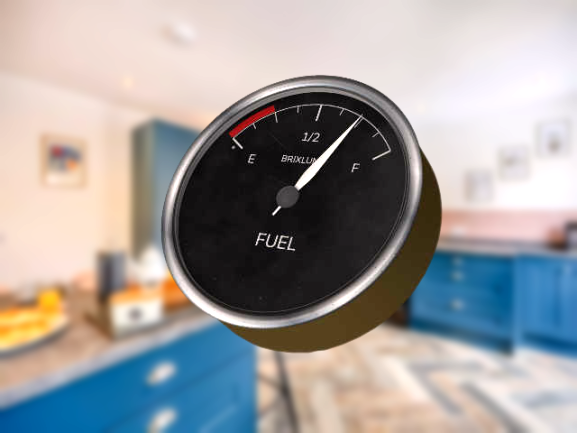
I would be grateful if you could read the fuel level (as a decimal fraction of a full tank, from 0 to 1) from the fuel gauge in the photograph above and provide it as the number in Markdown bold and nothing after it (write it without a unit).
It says **0.75**
